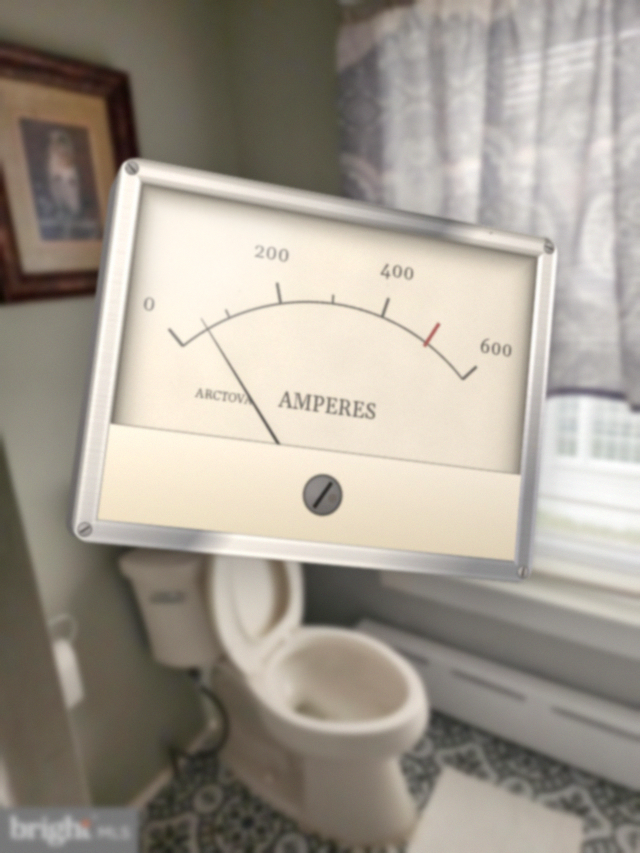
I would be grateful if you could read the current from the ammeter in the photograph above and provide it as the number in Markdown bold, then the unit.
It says **50** A
